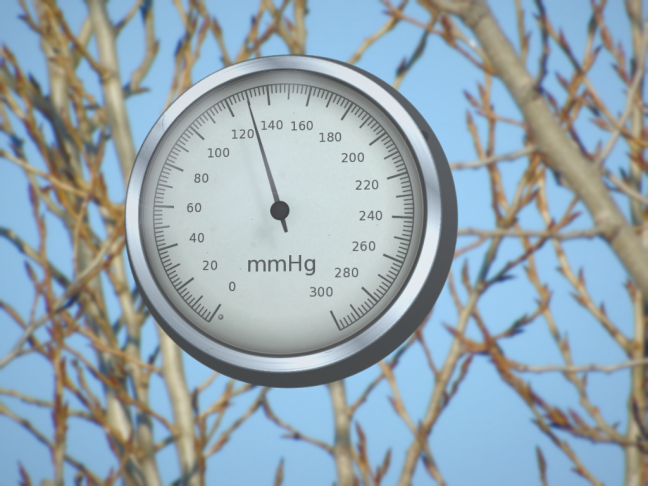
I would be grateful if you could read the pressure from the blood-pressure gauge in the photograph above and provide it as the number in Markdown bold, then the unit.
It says **130** mmHg
